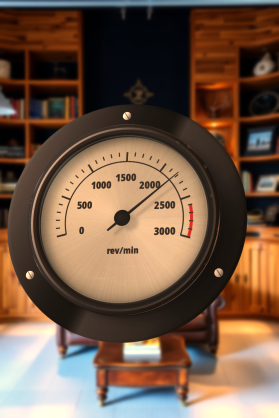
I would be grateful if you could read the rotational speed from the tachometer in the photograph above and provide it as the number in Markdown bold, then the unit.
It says **2200** rpm
